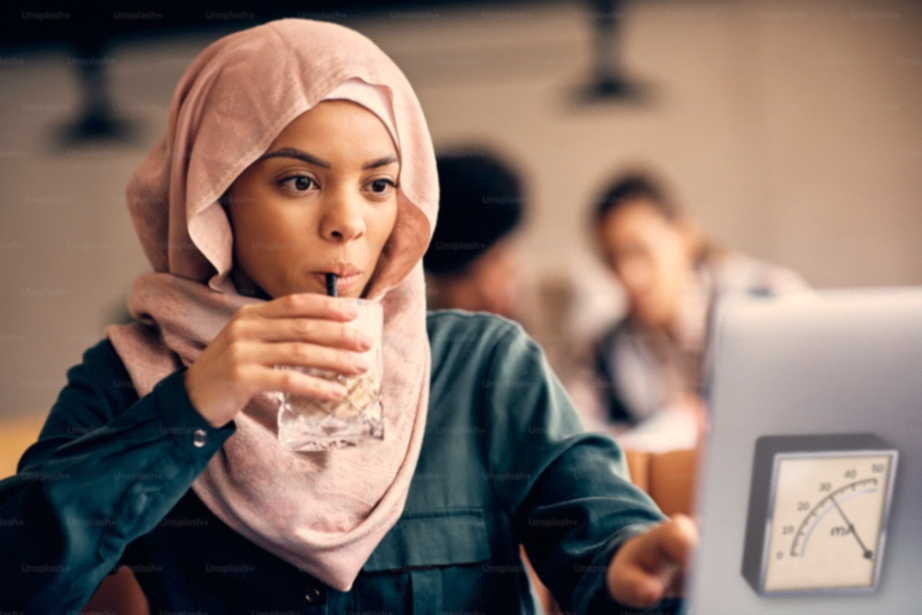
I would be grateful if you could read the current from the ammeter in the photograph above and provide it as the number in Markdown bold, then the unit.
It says **30** mA
